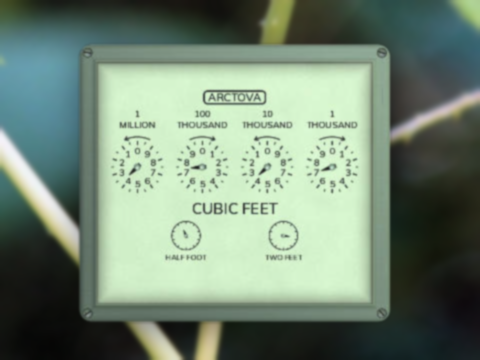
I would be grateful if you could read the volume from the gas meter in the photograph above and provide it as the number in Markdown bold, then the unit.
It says **373700** ft³
